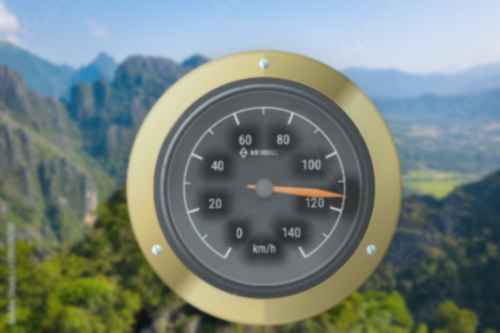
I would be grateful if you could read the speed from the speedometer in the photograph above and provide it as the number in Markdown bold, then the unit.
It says **115** km/h
